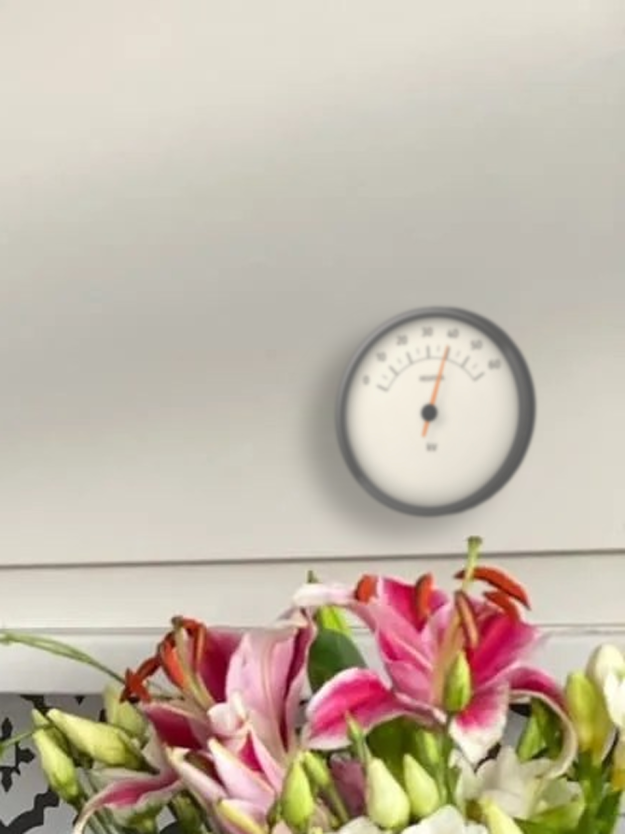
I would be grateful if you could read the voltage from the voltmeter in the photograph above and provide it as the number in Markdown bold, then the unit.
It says **40** kV
